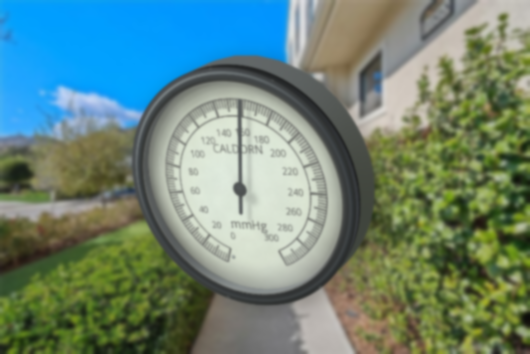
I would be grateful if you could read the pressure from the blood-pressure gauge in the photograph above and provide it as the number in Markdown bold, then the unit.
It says **160** mmHg
